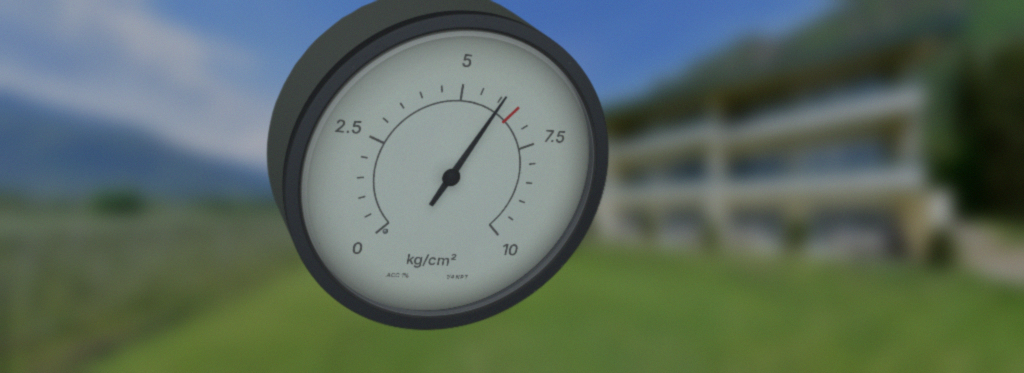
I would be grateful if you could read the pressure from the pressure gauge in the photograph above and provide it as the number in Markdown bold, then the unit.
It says **6** kg/cm²
